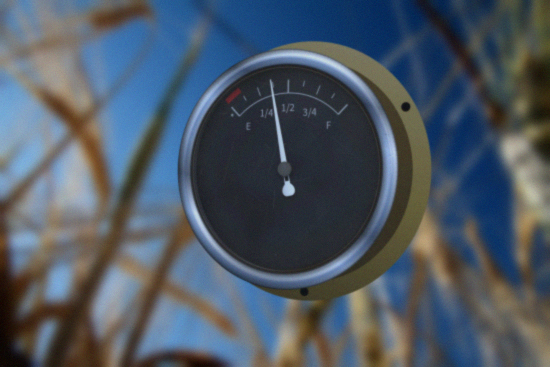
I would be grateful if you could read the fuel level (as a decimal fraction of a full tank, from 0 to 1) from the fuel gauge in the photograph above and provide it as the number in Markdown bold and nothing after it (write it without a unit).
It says **0.375**
